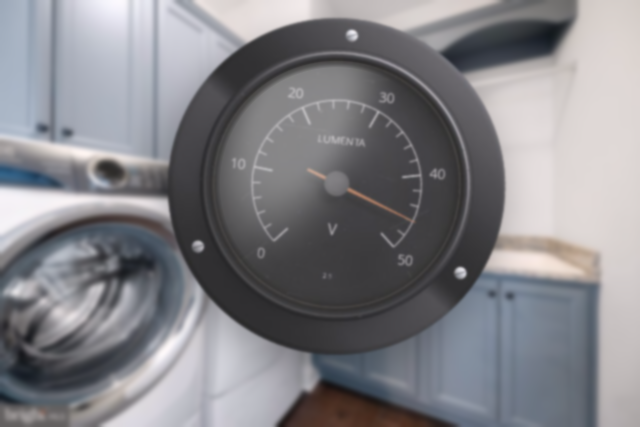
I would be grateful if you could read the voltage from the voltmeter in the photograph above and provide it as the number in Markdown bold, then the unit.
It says **46** V
